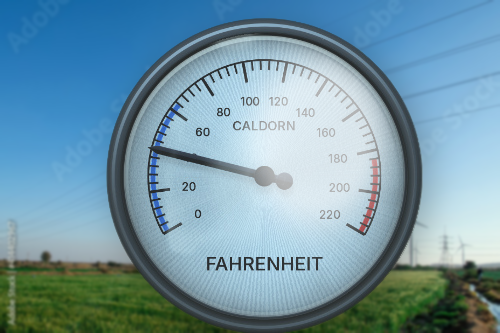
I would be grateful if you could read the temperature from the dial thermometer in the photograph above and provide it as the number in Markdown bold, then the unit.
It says **40** °F
